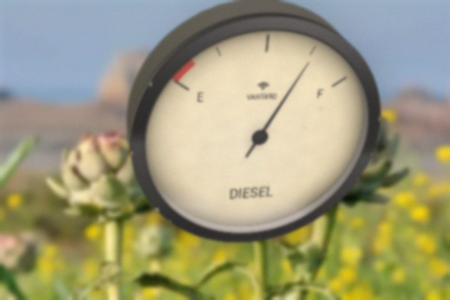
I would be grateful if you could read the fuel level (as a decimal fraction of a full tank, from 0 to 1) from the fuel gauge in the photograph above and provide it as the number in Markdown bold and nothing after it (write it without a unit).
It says **0.75**
